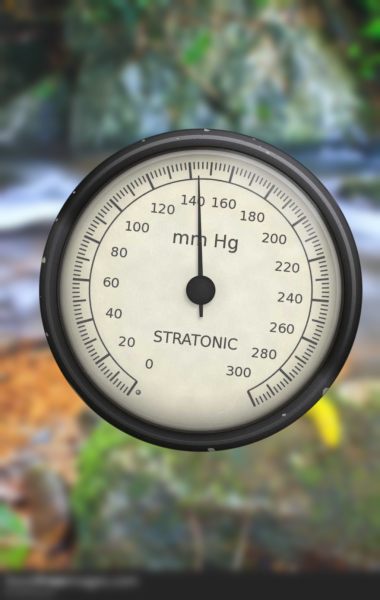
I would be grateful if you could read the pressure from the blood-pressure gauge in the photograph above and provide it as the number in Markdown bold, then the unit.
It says **144** mmHg
